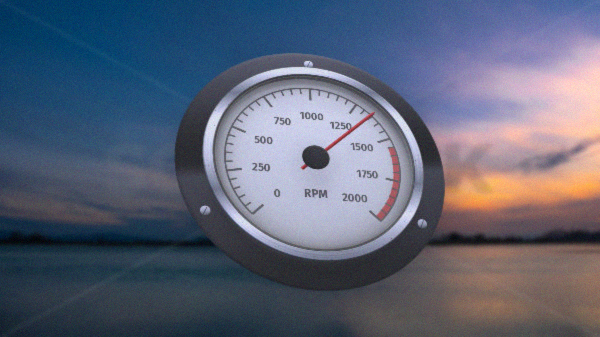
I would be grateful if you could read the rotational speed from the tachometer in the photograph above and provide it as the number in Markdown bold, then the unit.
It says **1350** rpm
